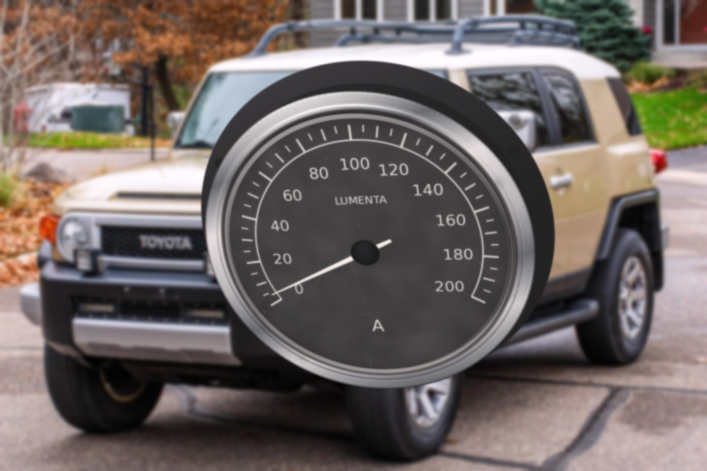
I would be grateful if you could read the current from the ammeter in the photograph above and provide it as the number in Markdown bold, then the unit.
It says **5** A
